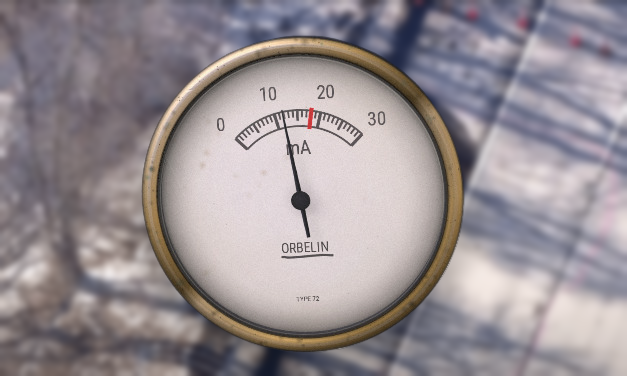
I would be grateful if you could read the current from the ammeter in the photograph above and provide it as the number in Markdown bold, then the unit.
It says **12** mA
